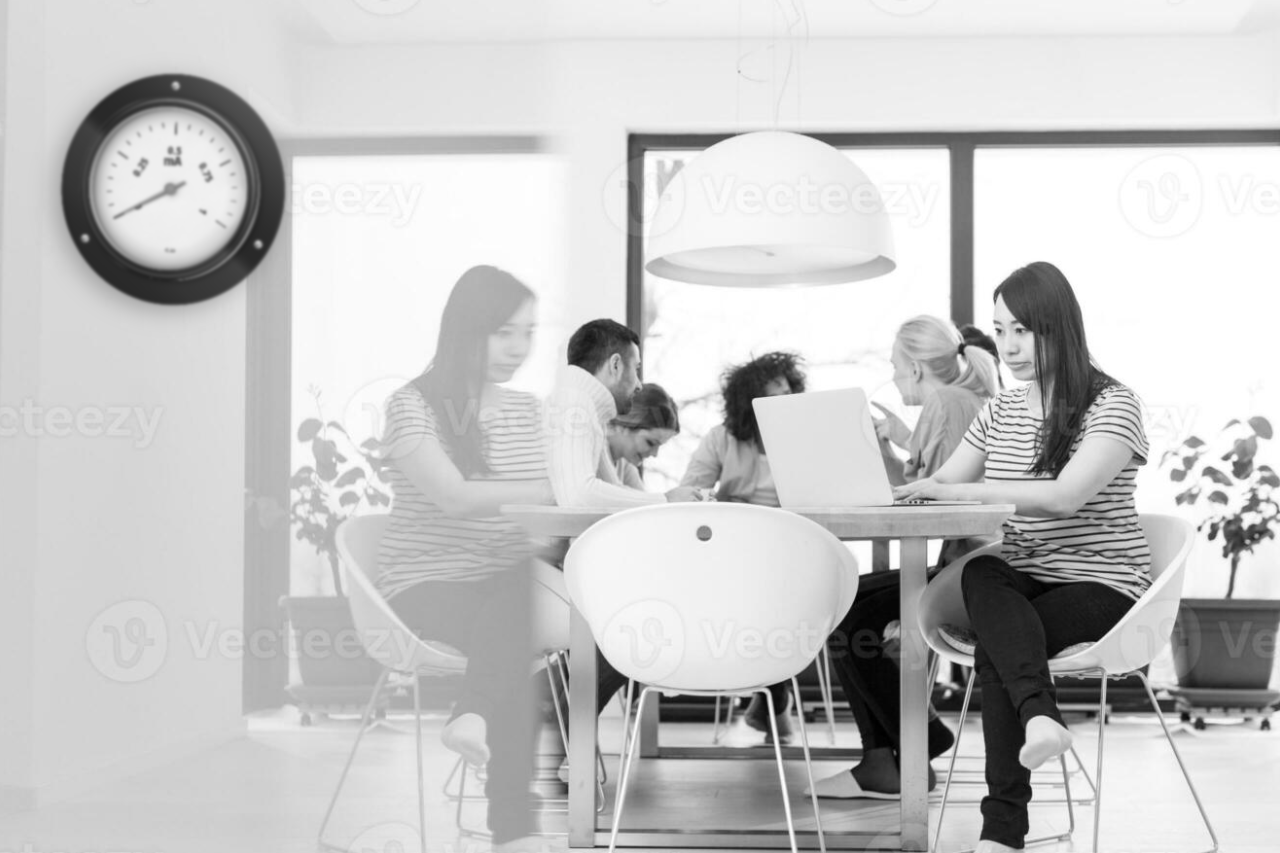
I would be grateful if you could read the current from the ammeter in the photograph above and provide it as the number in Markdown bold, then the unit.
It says **0** mA
